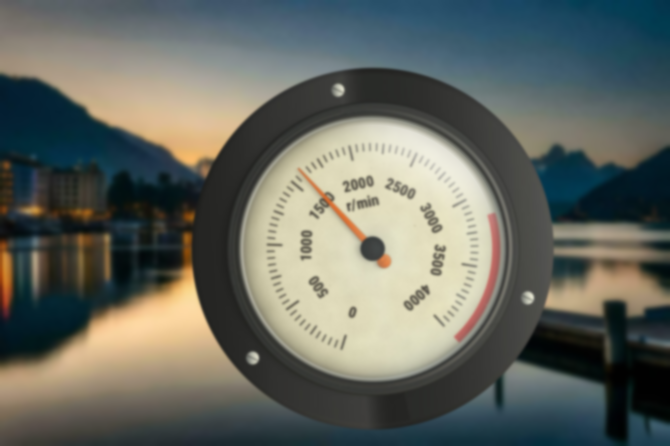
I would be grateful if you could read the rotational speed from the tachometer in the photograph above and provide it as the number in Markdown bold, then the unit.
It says **1600** rpm
